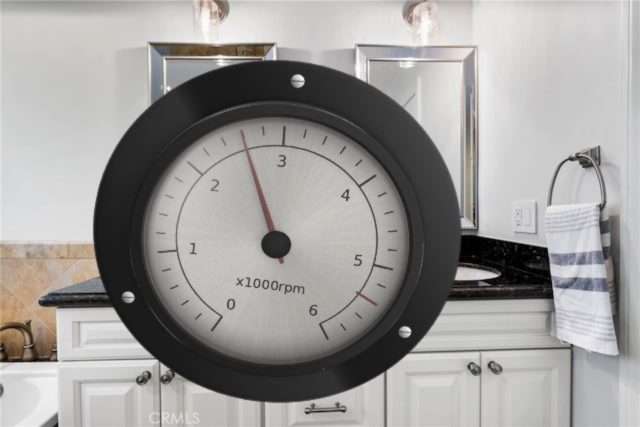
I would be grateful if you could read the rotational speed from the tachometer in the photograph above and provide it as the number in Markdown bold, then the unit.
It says **2600** rpm
